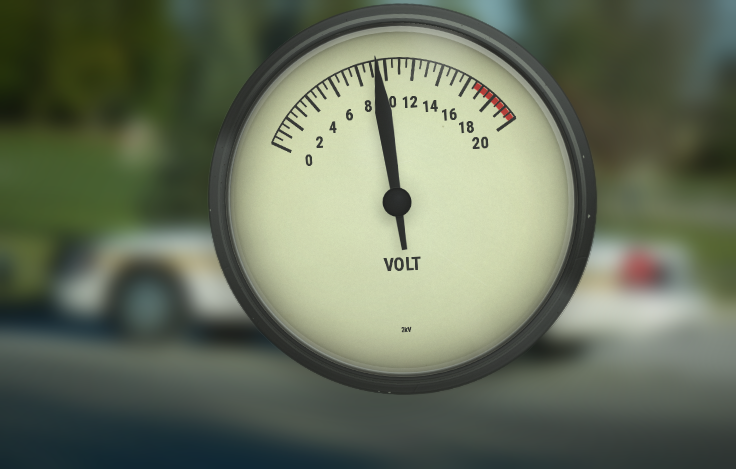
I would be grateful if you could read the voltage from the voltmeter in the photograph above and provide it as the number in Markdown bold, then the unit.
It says **9.5** V
